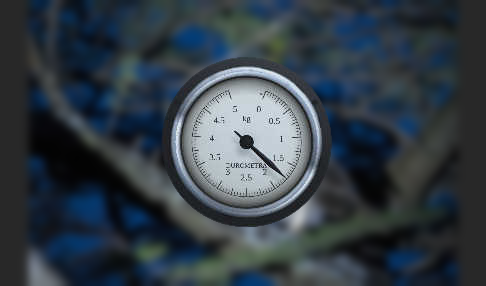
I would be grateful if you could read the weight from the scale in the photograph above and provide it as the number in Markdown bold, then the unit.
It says **1.75** kg
